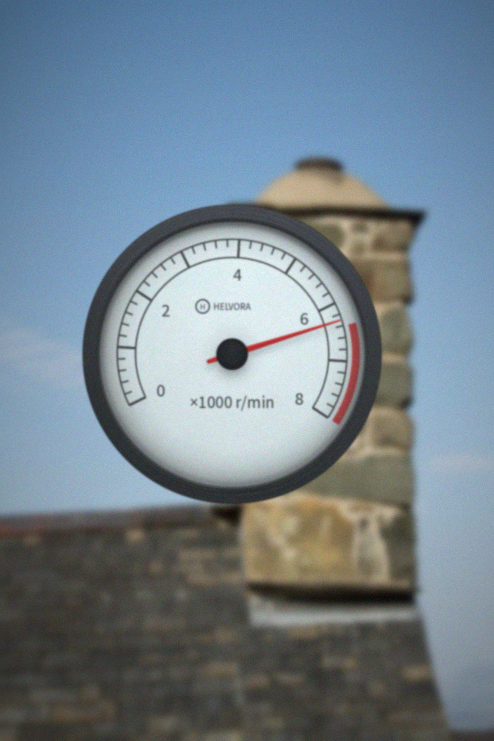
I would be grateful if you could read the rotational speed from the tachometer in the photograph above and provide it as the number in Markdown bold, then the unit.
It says **6300** rpm
